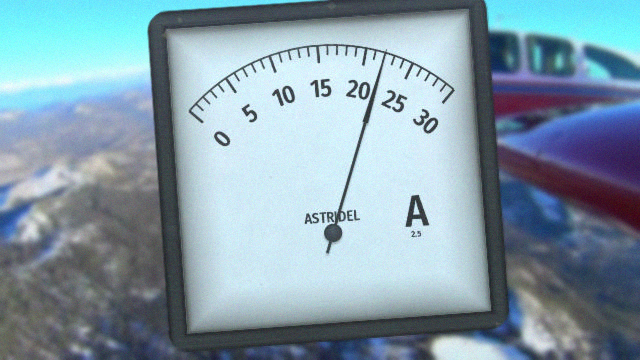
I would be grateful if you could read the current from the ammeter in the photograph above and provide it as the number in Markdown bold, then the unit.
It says **22** A
